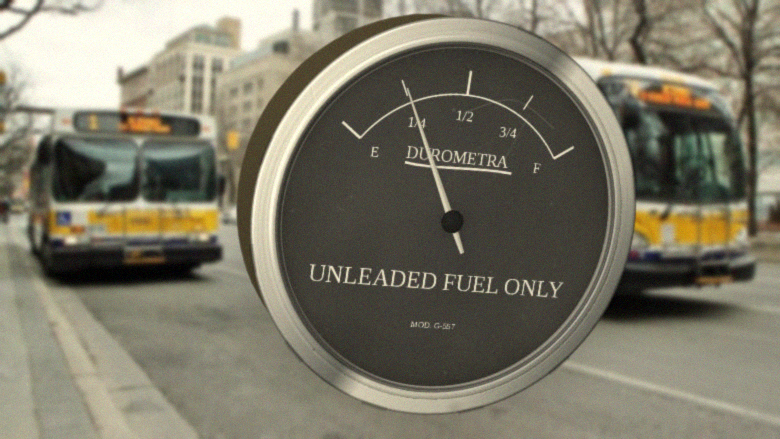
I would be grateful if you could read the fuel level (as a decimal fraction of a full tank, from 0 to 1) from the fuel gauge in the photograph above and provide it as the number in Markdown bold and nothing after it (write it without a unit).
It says **0.25**
